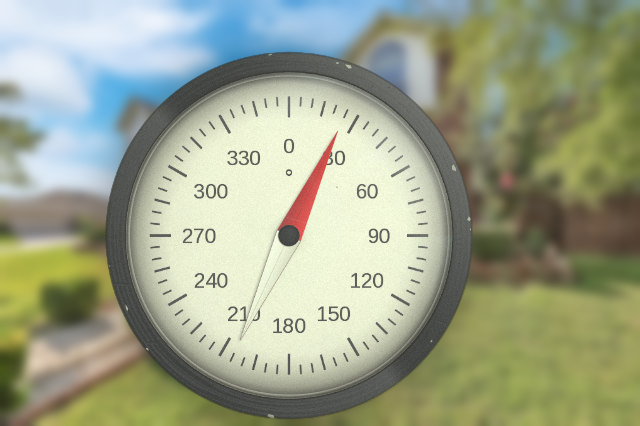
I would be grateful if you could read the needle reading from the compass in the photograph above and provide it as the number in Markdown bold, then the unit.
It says **25** °
